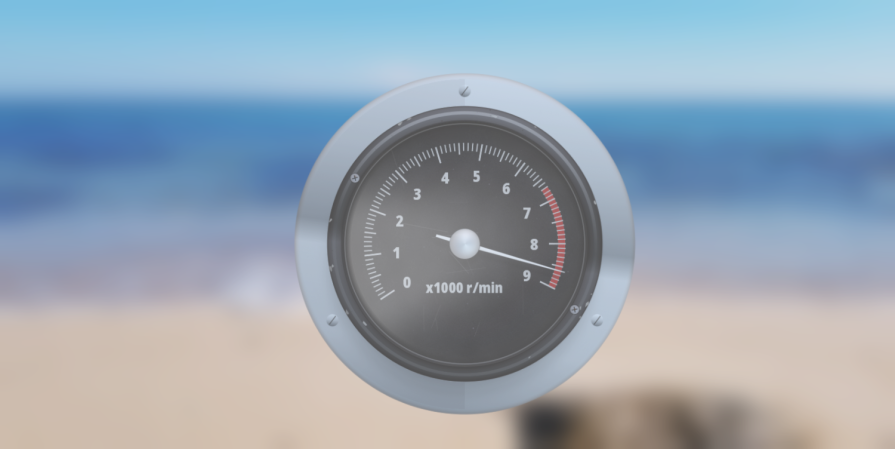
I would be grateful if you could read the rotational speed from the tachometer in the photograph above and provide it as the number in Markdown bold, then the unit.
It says **8600** rpm
